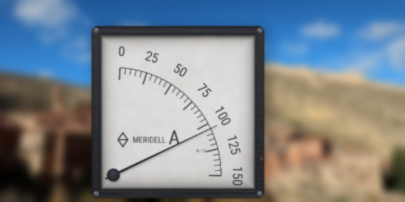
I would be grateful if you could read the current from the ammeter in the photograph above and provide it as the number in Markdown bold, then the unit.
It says **105** A
